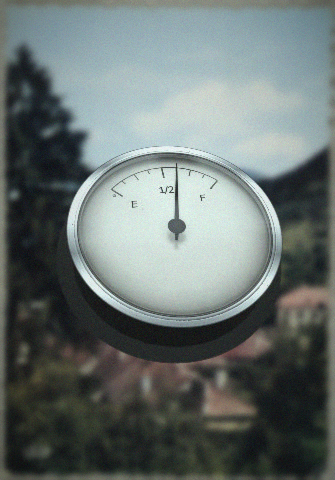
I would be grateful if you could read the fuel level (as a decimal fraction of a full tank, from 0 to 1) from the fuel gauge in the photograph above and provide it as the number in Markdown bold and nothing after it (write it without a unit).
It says **0.625**
